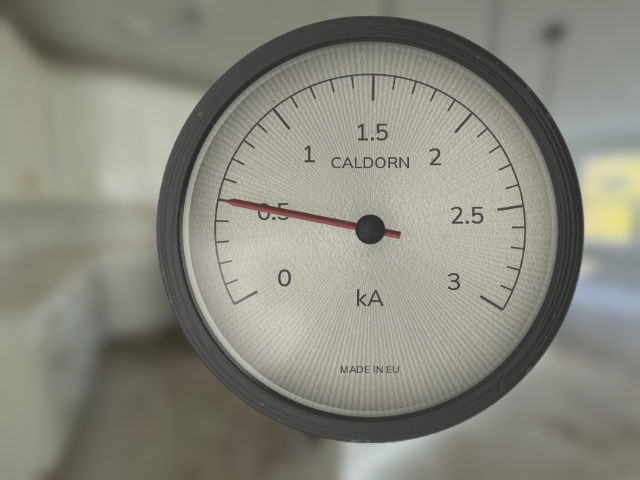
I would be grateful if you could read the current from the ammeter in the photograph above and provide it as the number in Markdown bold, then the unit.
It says **0.5** kA
